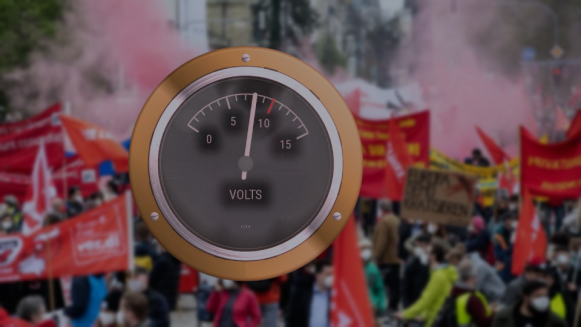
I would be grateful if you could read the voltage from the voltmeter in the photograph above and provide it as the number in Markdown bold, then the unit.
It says **8** V
